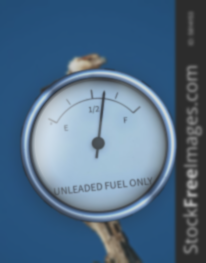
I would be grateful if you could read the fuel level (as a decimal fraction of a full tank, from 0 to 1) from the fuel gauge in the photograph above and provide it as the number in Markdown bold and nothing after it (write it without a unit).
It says **0.625**
